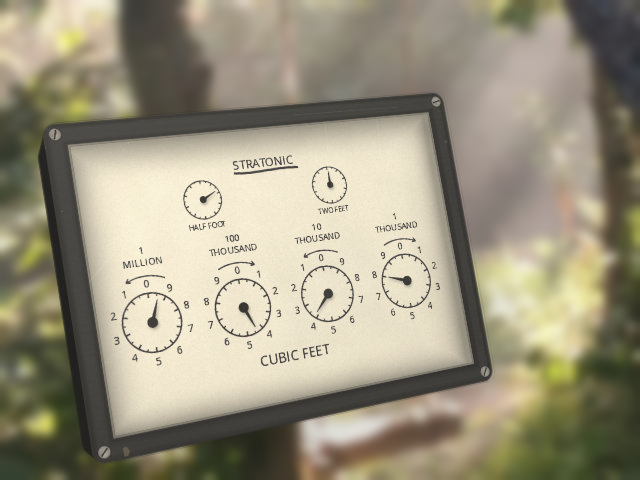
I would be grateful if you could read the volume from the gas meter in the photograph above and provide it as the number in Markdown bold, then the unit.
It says **943800** ft³
